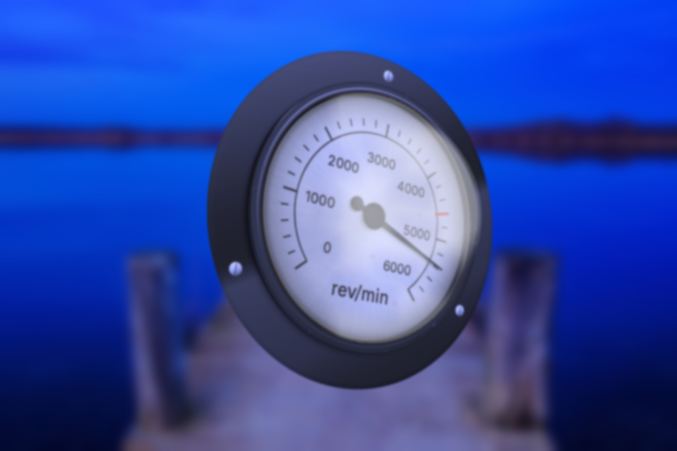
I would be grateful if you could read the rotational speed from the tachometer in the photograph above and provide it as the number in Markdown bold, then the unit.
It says **5400** rpm
